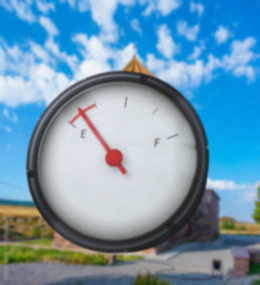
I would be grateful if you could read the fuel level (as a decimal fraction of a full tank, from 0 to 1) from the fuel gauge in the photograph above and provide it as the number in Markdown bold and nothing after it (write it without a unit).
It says **0.125**
